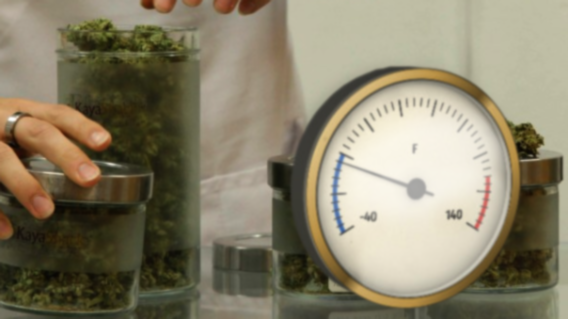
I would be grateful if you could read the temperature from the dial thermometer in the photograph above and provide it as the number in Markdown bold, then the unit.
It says **-4** °F
